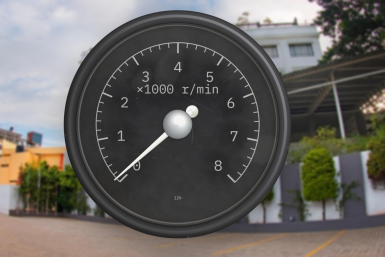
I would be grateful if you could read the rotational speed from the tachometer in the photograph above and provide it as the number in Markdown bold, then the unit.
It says **100** rpm
